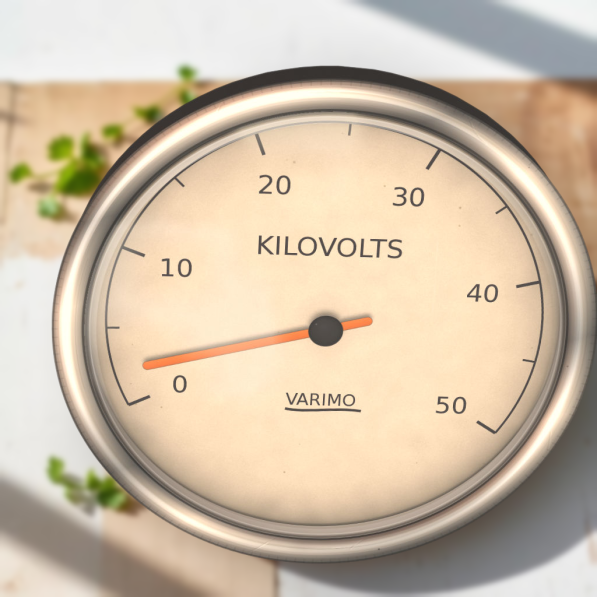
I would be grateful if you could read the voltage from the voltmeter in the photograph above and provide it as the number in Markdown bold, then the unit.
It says **2.5** kV
